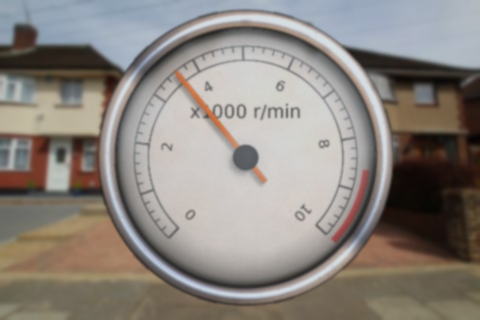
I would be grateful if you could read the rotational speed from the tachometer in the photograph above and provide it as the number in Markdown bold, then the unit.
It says **3600** rpm
